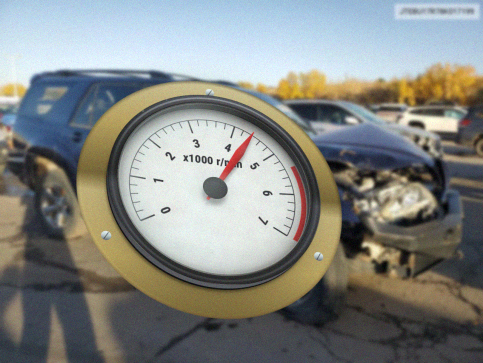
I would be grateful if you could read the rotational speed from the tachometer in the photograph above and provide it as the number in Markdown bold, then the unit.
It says **4400** rpm
